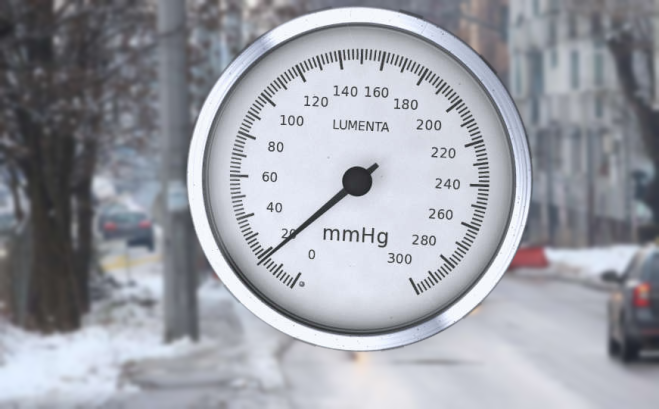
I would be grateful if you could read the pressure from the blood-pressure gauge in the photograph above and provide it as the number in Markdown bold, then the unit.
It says **18** mmHg
